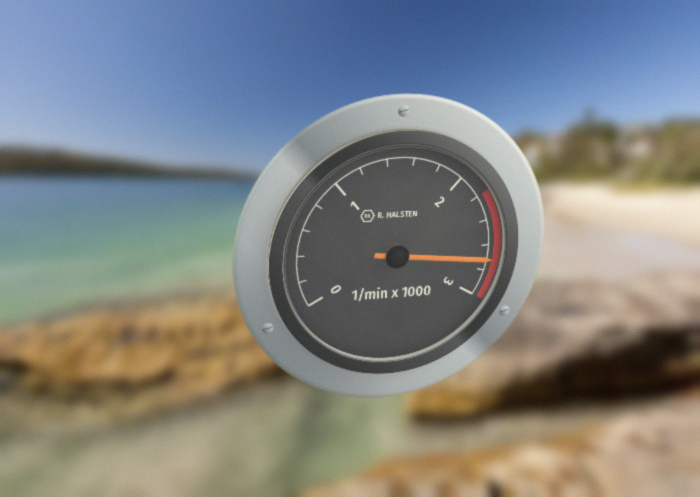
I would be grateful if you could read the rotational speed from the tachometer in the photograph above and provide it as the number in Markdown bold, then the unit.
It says **2700** rpm
